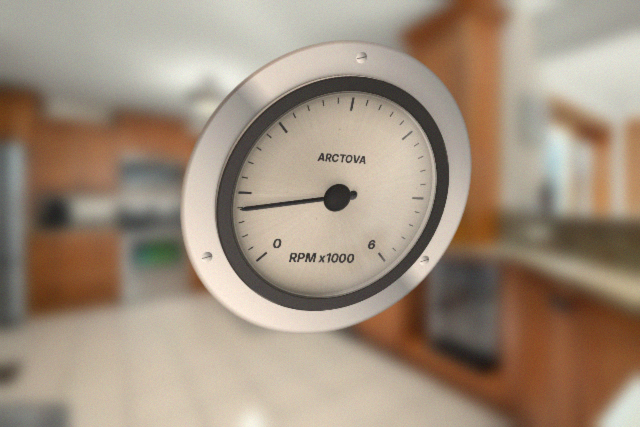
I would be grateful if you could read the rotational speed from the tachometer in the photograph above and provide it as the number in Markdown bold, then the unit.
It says **800** rpm
